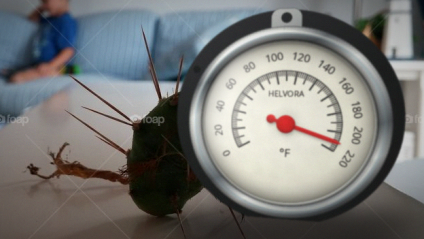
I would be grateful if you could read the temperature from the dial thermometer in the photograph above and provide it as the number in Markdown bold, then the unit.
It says **210** °F
